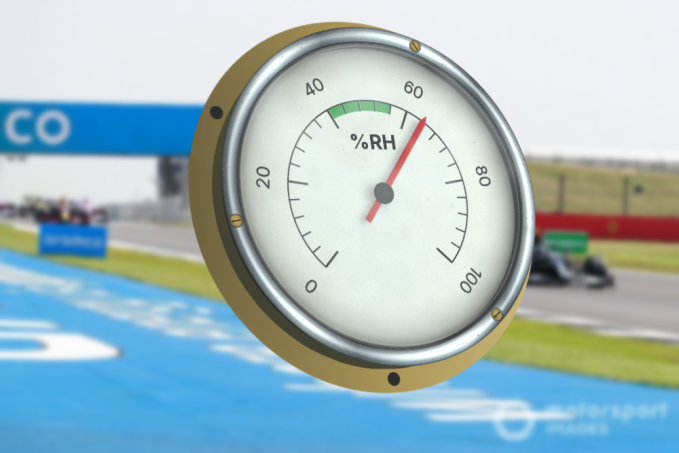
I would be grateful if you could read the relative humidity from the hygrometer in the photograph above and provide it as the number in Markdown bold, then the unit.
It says **64** %
